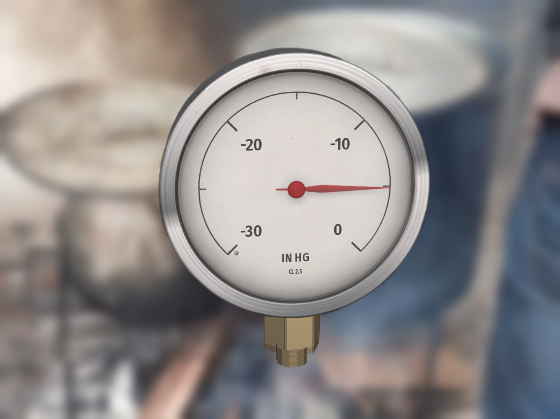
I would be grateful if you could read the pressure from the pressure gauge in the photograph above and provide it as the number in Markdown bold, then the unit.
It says **-5** inHg
